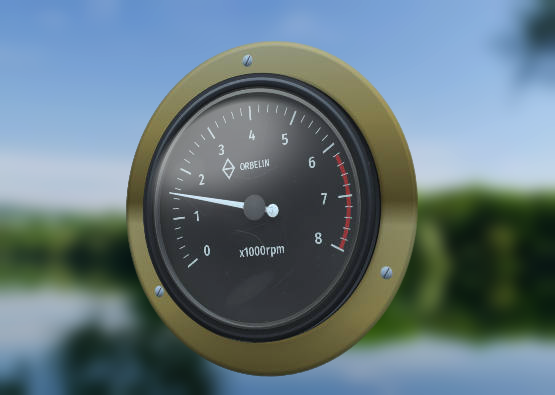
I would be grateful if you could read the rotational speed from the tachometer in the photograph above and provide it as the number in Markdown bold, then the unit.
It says **1500** rpm
